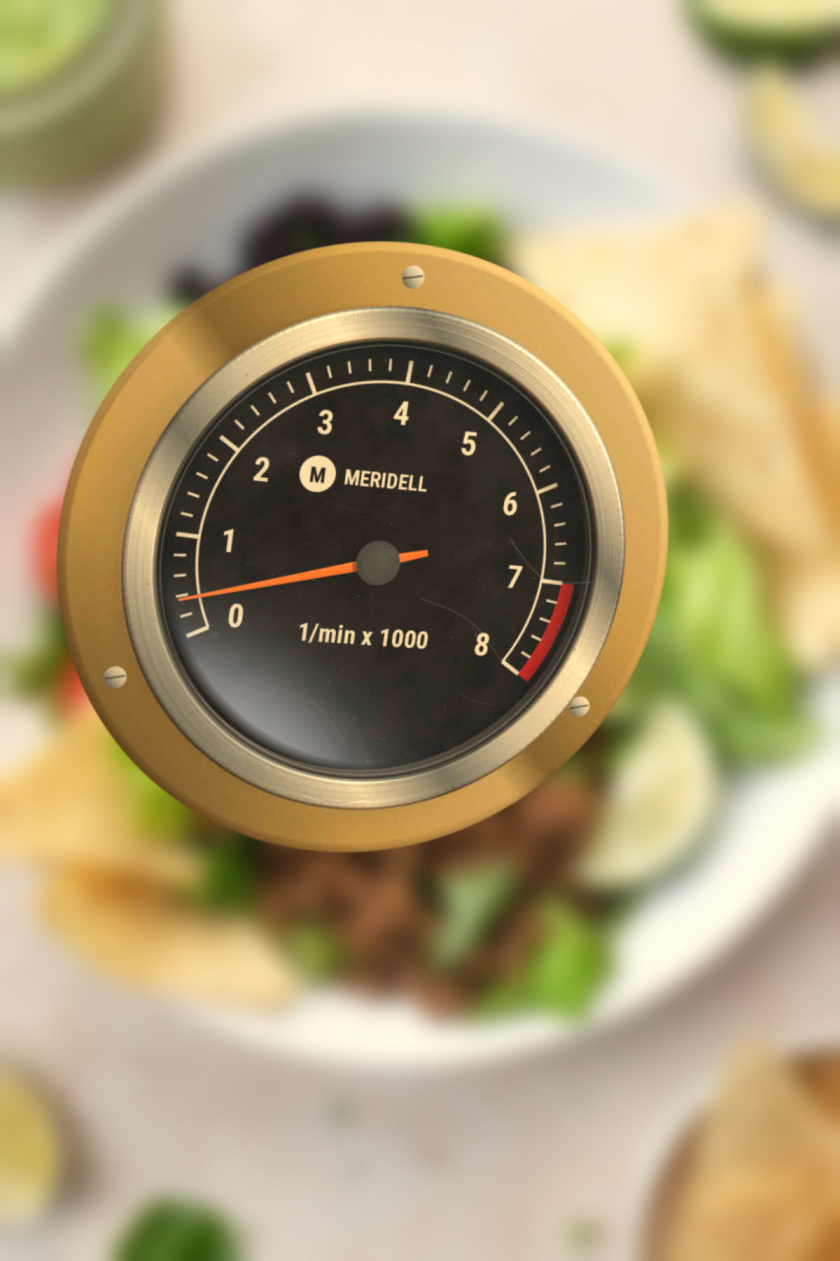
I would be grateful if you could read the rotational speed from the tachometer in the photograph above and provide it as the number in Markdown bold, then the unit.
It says **400** rpm
